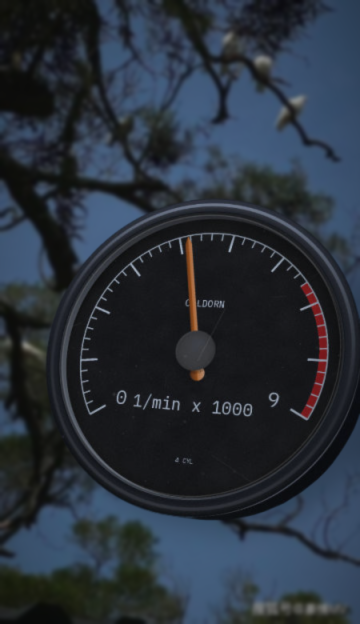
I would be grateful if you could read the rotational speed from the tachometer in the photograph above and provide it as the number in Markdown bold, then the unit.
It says **4200** rpm
